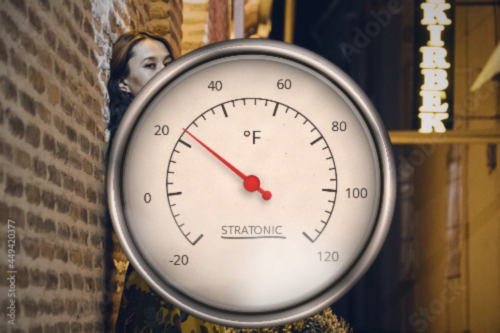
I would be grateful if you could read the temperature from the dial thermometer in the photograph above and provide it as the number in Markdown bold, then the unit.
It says **24** °F
